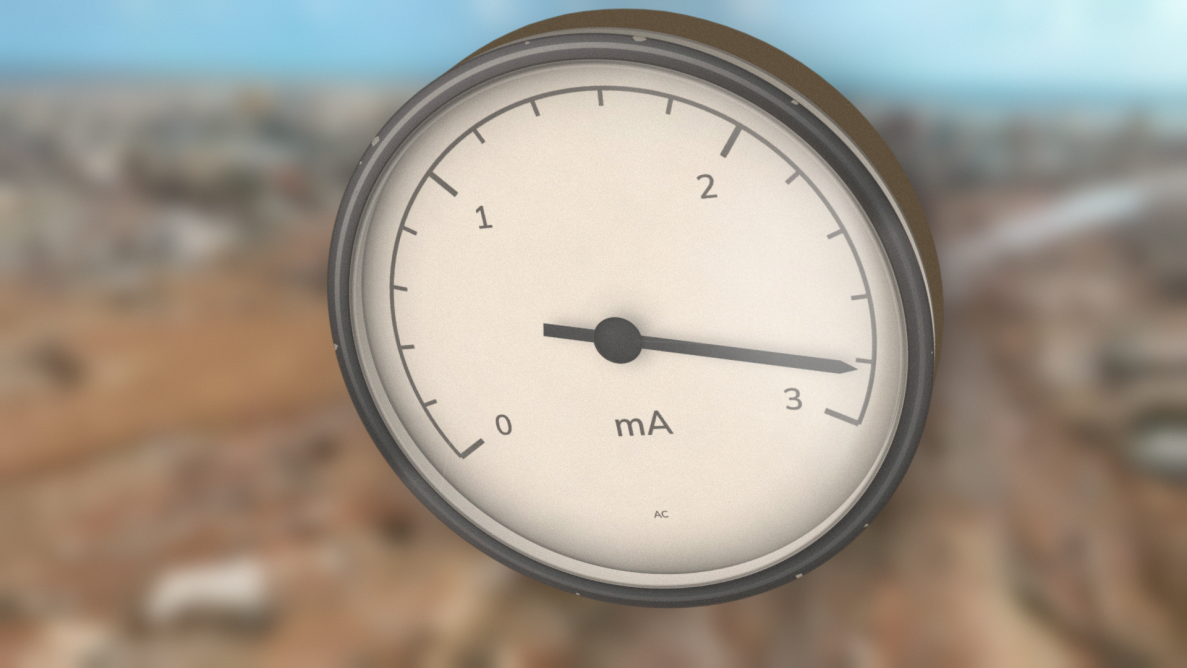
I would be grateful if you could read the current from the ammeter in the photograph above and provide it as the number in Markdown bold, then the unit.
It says **2.8** mA
